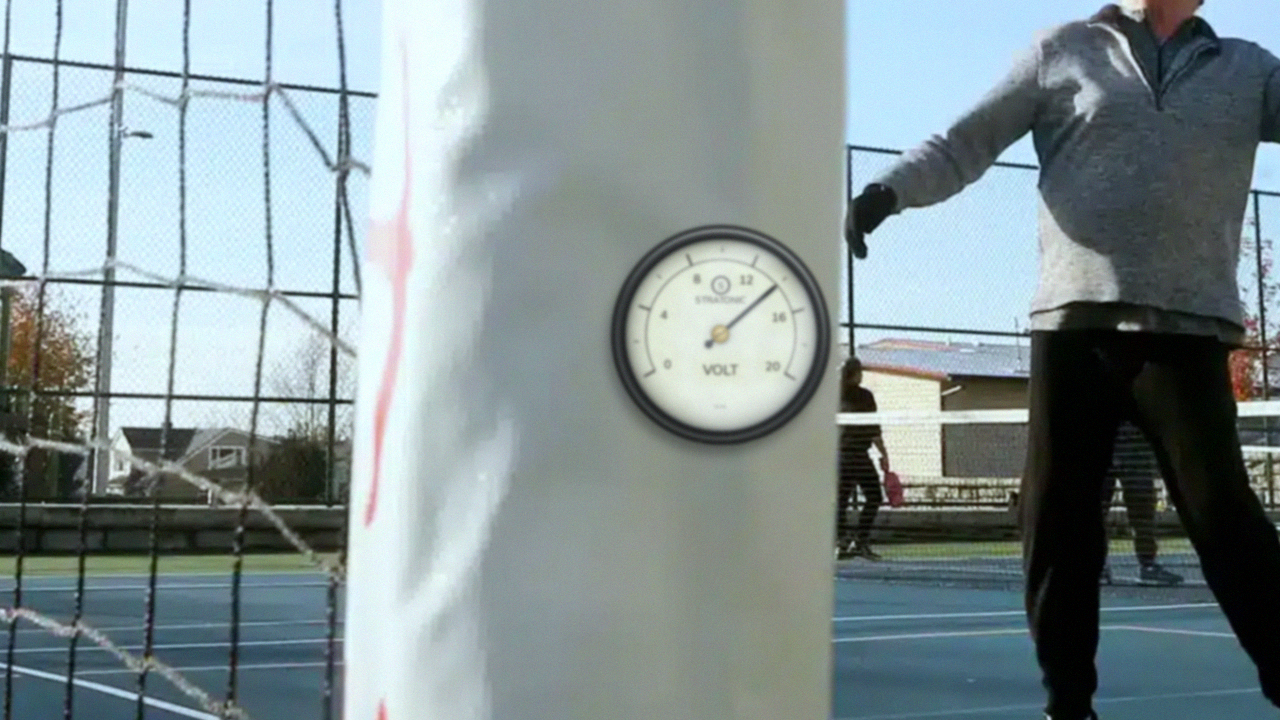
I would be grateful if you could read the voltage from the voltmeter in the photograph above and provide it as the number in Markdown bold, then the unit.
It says **14** V
